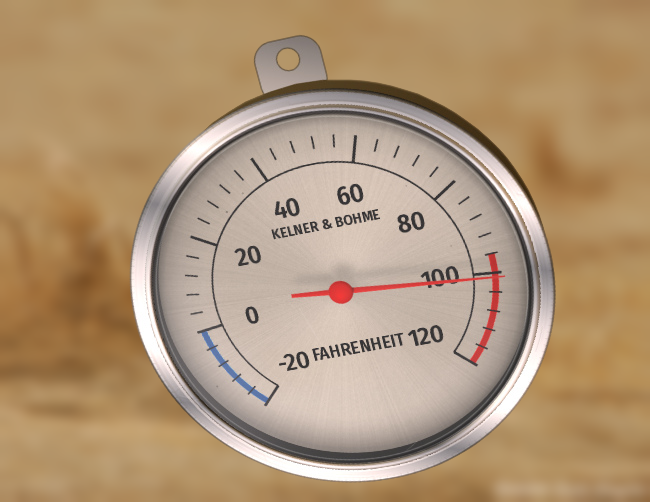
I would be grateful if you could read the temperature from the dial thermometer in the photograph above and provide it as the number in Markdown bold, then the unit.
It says **100** °F
